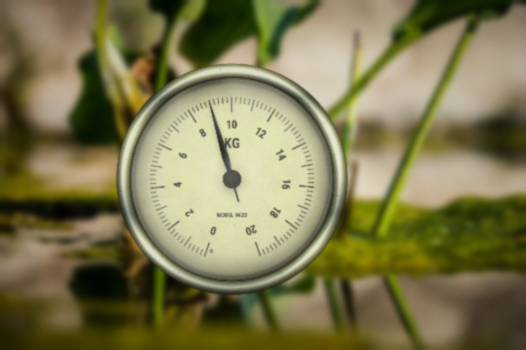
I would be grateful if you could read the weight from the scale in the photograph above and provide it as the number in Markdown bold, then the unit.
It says **9** kg
